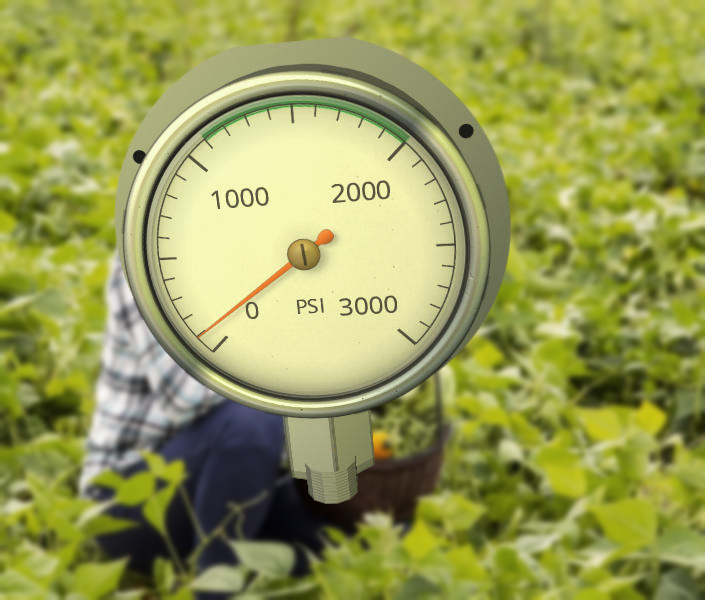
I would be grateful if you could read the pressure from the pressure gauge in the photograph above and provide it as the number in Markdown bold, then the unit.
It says **100** psi
